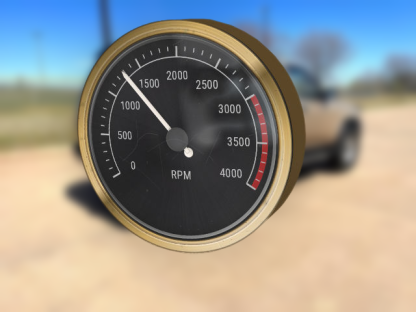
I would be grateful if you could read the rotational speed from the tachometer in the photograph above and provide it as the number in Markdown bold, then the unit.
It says **1300** rpm
